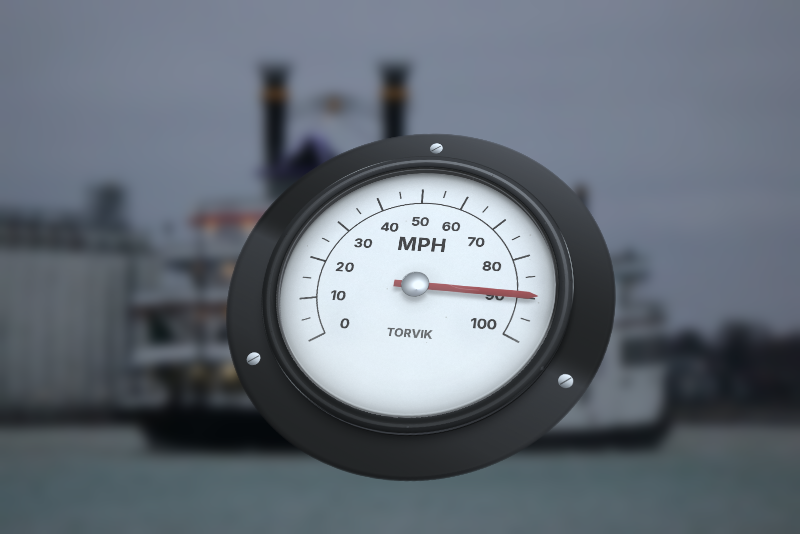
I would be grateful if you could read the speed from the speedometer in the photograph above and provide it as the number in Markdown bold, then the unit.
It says **90** mph
